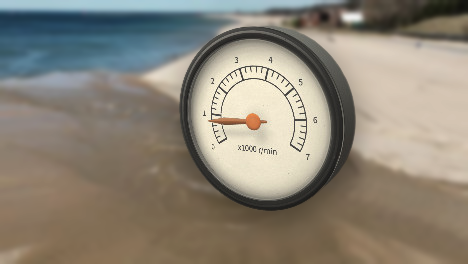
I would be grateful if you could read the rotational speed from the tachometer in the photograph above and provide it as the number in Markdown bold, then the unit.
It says **800** rpm
